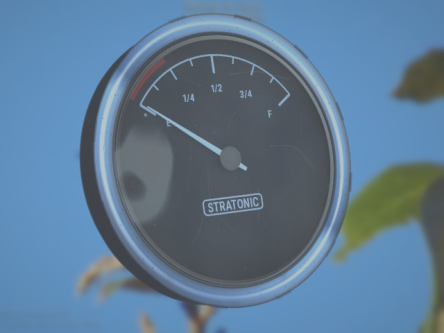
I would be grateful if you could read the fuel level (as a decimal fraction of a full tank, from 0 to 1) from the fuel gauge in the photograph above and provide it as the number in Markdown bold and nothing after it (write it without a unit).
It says **0**
